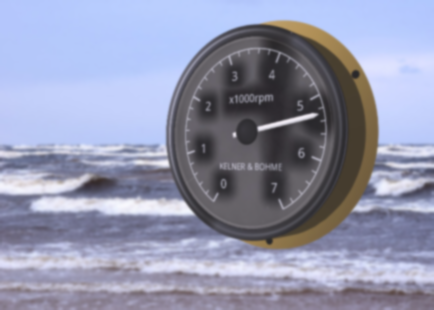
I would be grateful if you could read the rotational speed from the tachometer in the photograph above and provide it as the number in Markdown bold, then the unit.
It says **5300** rpm
